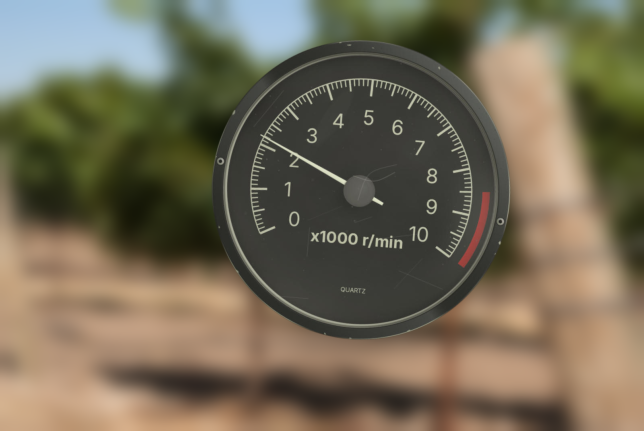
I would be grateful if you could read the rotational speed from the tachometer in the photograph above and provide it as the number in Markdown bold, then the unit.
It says **2200** rpm
